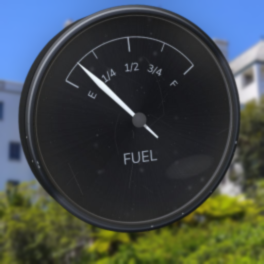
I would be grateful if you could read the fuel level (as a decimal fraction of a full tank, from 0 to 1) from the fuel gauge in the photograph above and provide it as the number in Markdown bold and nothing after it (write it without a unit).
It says **0.125**
